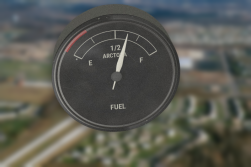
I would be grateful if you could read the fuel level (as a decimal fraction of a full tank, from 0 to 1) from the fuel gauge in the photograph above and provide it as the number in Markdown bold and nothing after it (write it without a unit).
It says **0.625**
